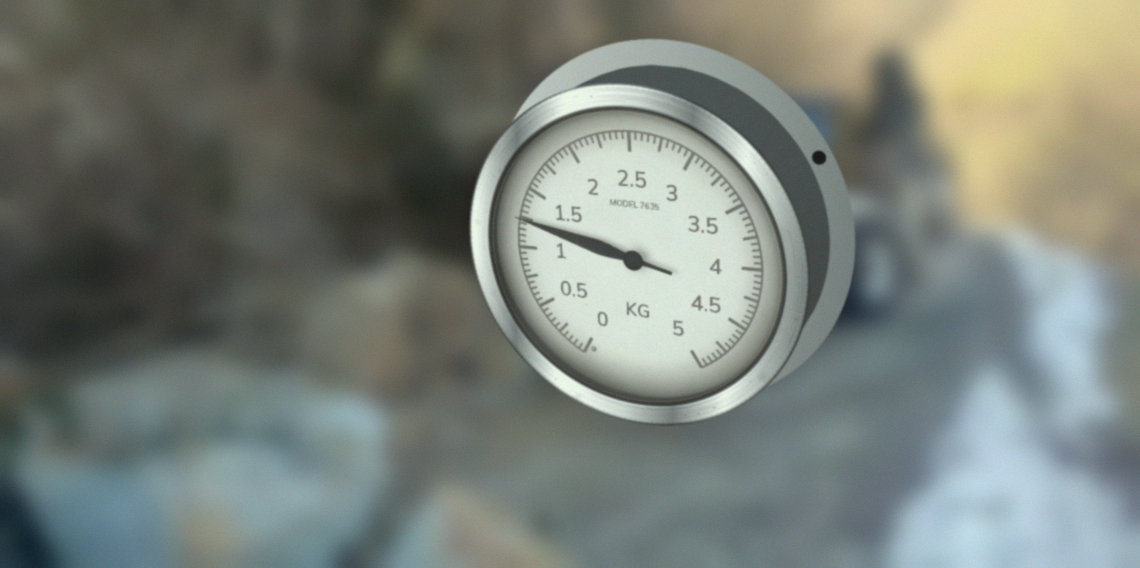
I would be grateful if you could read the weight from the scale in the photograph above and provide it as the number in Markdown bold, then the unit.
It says **1.25** kg
